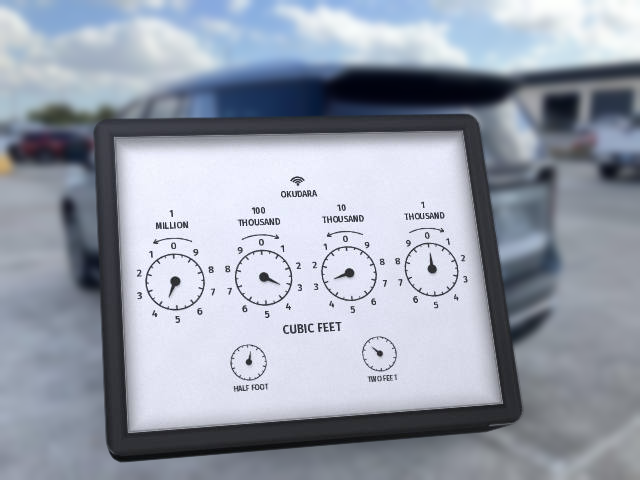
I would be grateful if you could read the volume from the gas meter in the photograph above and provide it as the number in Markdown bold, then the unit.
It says **433000** ft³
